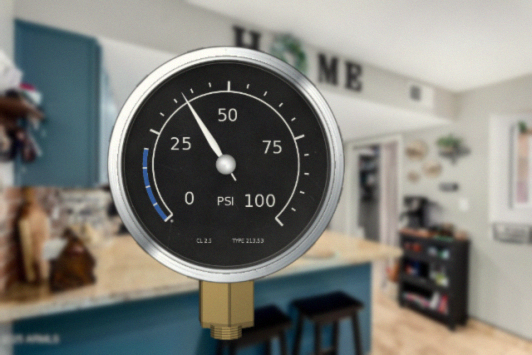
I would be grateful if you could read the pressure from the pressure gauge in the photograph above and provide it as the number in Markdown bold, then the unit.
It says **37.5** psi
